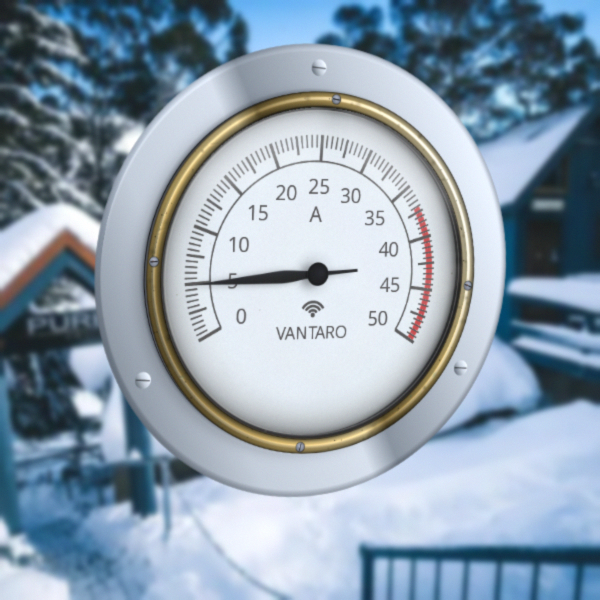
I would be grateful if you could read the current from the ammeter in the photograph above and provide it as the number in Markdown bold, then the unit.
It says **5** A
